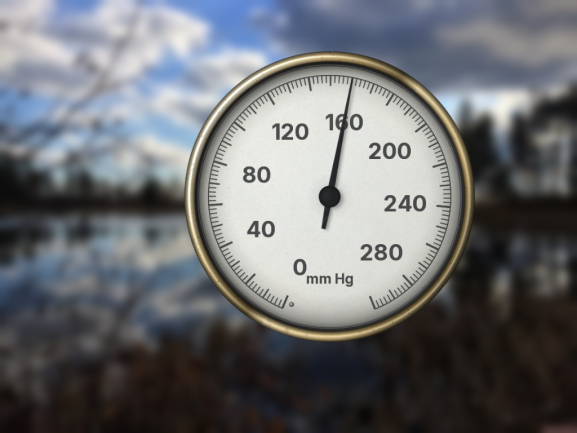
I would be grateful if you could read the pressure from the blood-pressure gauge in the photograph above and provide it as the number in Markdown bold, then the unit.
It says **160** mmHg
